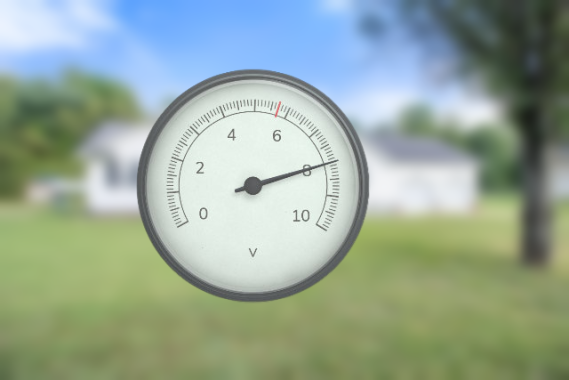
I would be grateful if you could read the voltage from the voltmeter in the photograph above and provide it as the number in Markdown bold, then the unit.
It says **8** V
